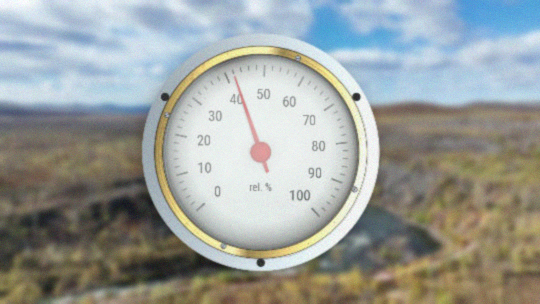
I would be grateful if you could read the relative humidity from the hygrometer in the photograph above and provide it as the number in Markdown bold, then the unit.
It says **42** %
